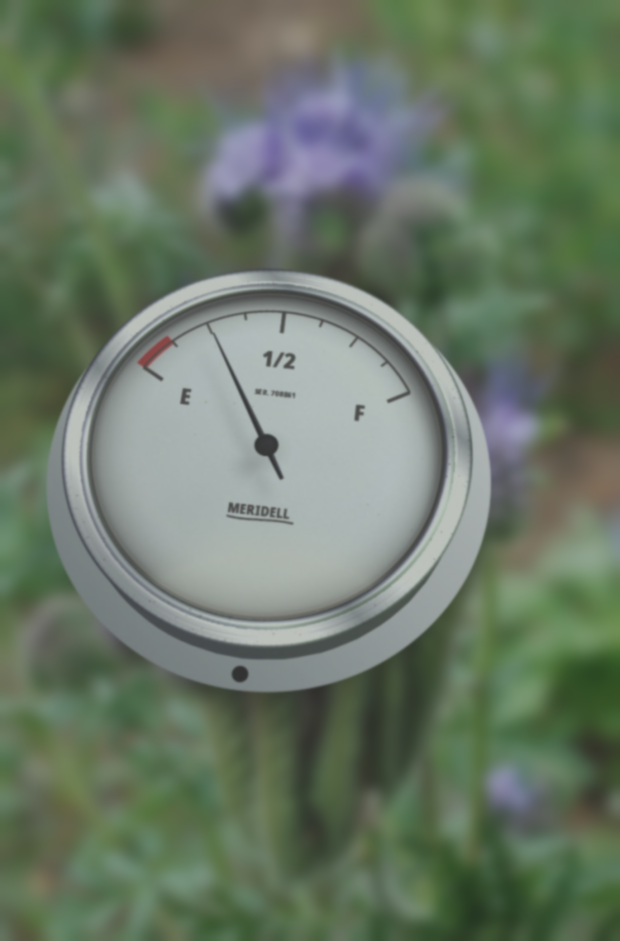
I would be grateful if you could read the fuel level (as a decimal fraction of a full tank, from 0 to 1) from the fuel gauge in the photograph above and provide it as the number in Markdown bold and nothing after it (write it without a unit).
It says **0.25**
